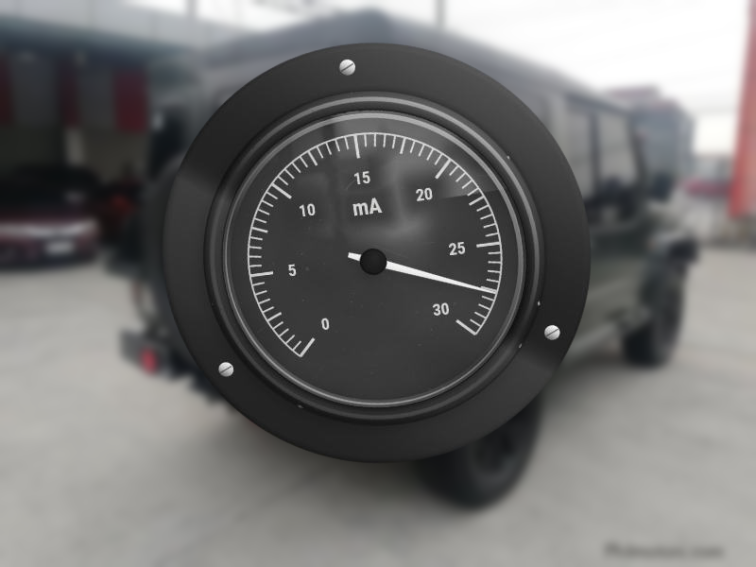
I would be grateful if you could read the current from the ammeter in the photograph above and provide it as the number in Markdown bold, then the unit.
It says **27.5** mA
